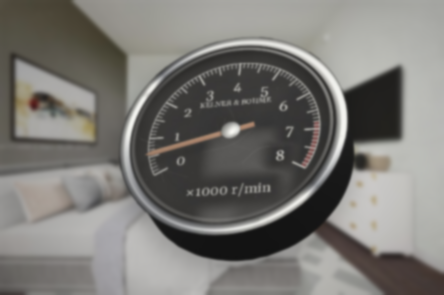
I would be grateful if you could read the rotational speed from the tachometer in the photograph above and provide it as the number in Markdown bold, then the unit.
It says **500** rpm
